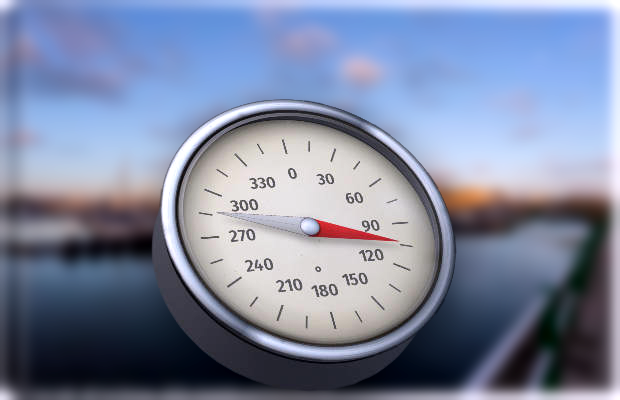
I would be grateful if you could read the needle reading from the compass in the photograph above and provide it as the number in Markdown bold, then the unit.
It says **105** °
